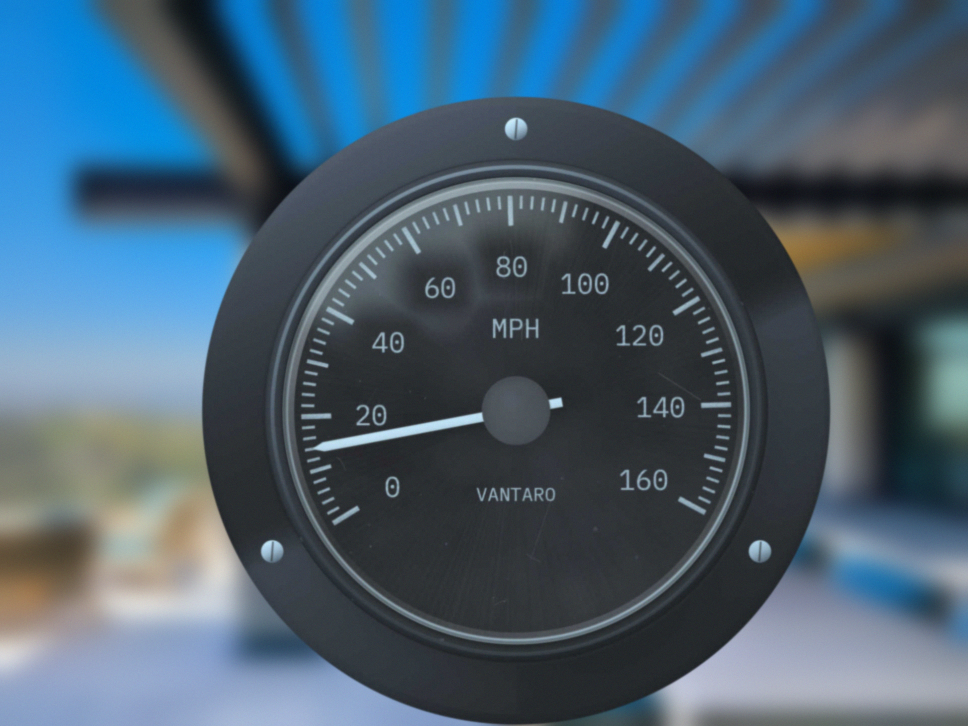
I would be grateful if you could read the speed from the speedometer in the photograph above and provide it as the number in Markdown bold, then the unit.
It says **14** mph
